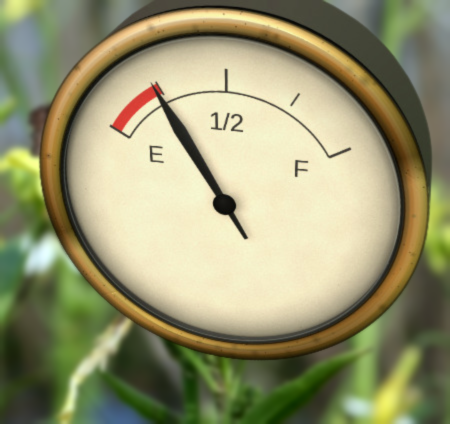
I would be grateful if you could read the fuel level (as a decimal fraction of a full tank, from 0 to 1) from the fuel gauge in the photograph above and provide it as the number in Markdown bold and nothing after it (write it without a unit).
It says **0.25**
